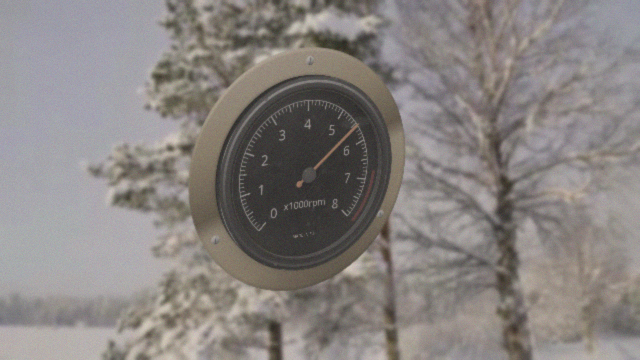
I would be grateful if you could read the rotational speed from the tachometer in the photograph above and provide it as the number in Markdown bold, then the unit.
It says **5500** rpm
